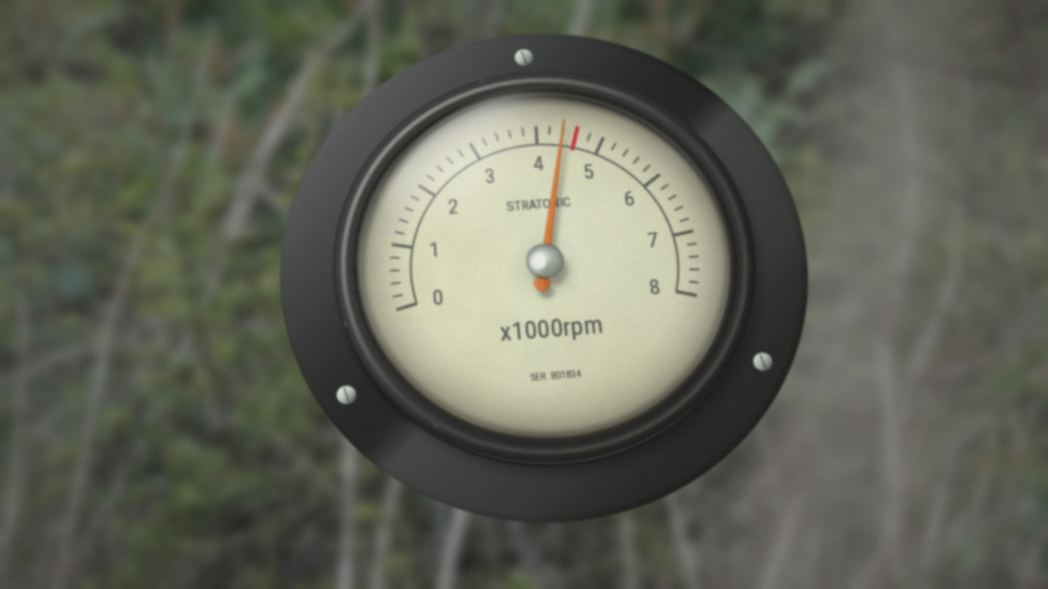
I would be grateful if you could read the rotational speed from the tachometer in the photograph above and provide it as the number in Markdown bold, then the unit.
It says **4400** rpm
